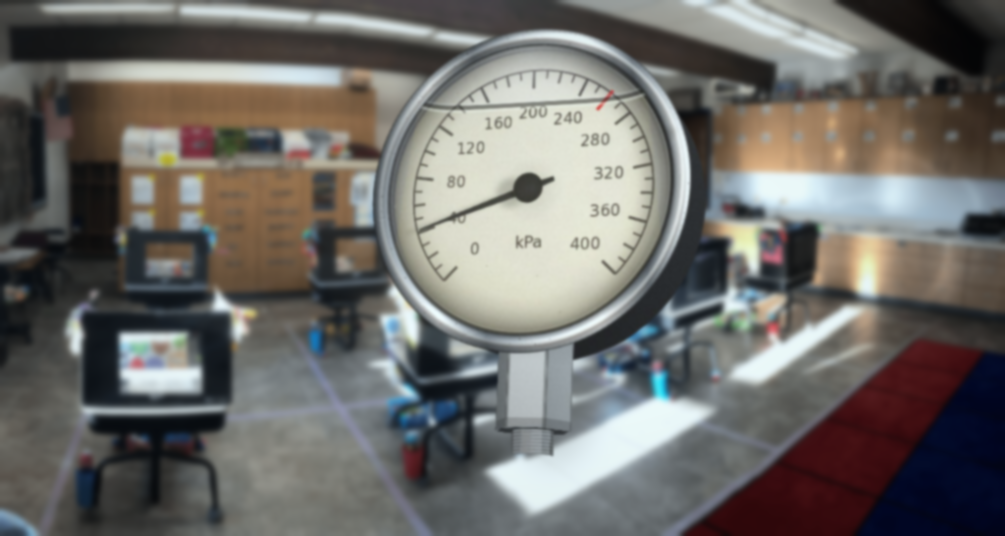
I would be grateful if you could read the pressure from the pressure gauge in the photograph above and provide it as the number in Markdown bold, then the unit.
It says **40** kPa
